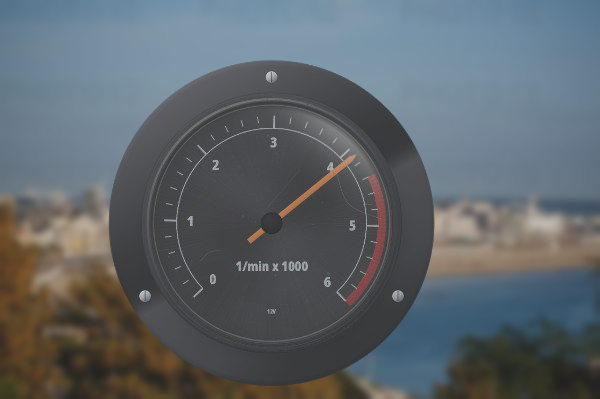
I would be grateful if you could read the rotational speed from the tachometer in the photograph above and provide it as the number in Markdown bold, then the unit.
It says **4100** rpm
